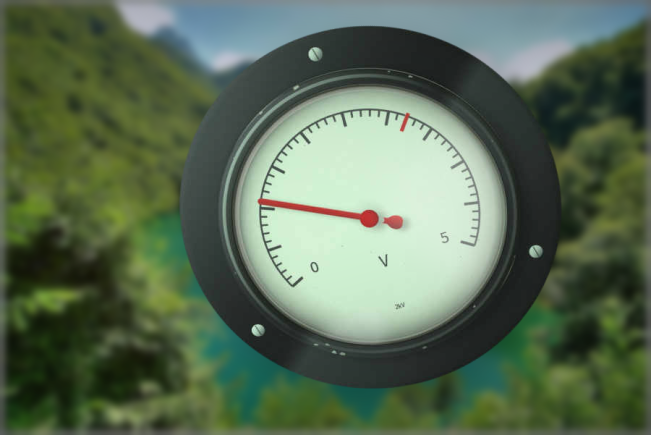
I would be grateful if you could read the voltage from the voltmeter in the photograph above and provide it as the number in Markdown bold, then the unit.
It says **1.1** V
